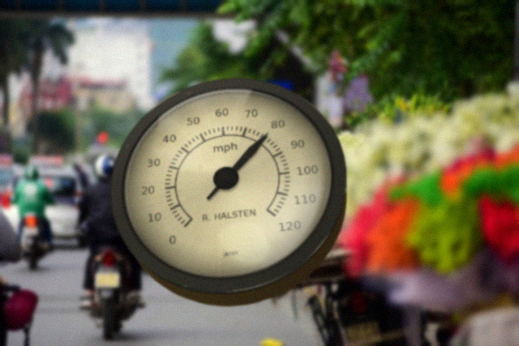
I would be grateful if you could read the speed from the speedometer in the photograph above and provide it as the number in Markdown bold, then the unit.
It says **80** mph
